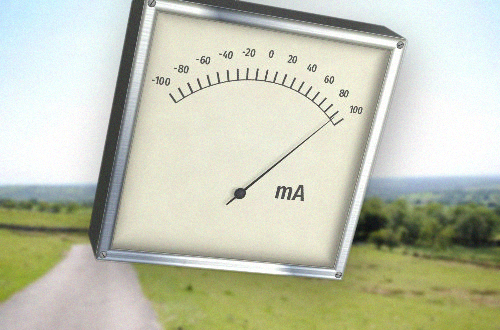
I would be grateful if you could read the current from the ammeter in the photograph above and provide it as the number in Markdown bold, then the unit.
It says **90** mA
